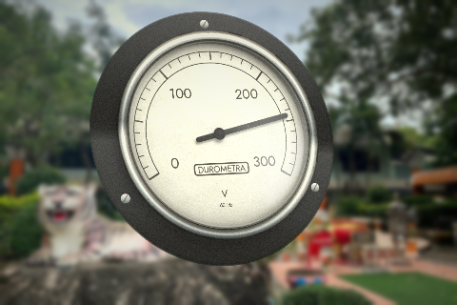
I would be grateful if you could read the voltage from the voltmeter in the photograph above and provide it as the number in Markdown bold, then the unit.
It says **245** V
